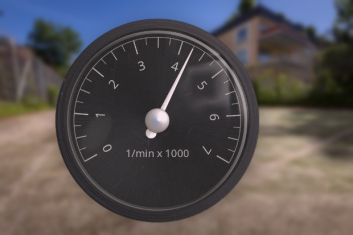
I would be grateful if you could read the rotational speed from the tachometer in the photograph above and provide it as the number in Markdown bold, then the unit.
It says **4250** rpm
